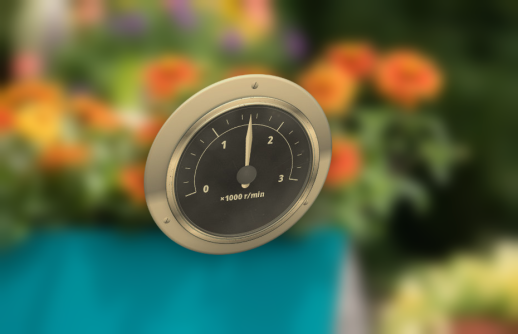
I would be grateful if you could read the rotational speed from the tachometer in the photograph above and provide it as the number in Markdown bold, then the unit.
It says **1500** rpm
